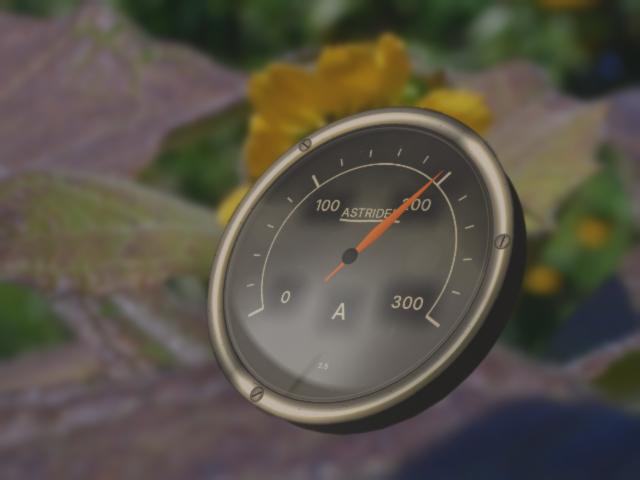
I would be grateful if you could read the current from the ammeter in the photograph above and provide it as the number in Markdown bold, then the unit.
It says **200** A
